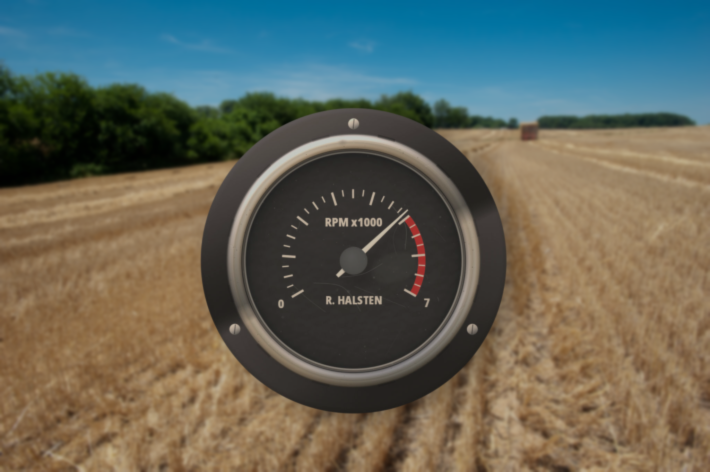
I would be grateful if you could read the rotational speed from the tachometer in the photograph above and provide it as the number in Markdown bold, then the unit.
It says **4875** rpm
